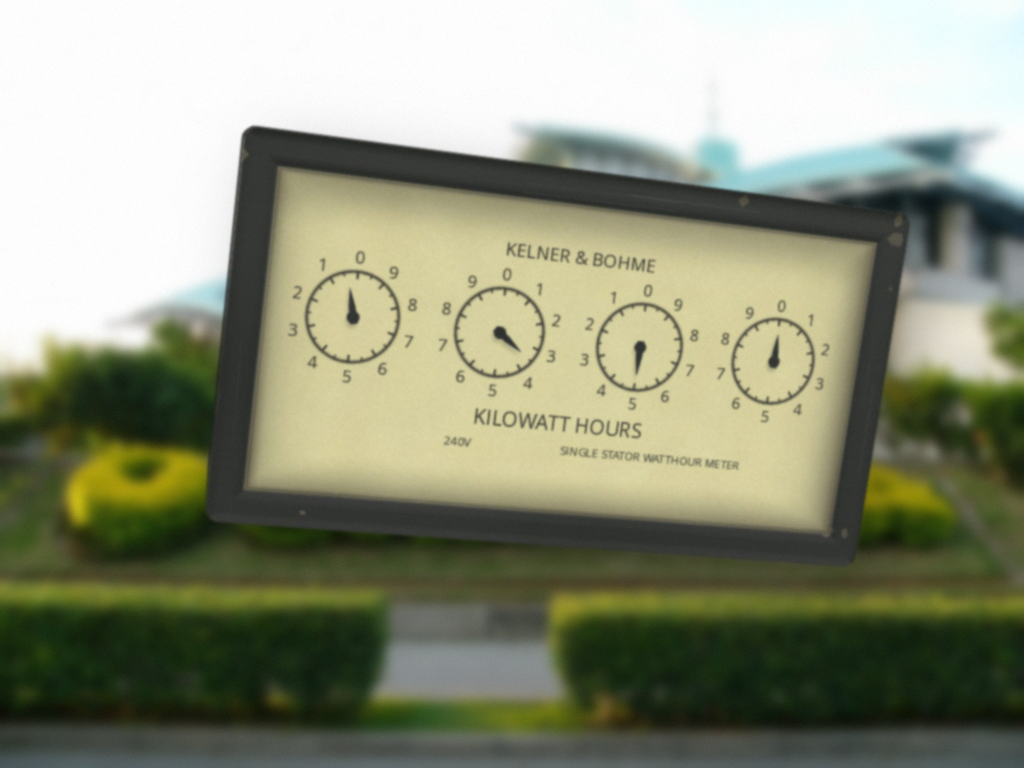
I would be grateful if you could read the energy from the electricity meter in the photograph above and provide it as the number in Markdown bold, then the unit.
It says **350** kWh
